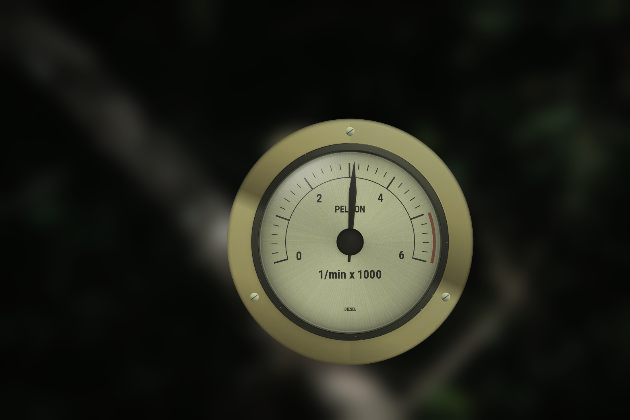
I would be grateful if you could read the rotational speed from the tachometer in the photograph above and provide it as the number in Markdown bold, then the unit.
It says **3100** rpm
